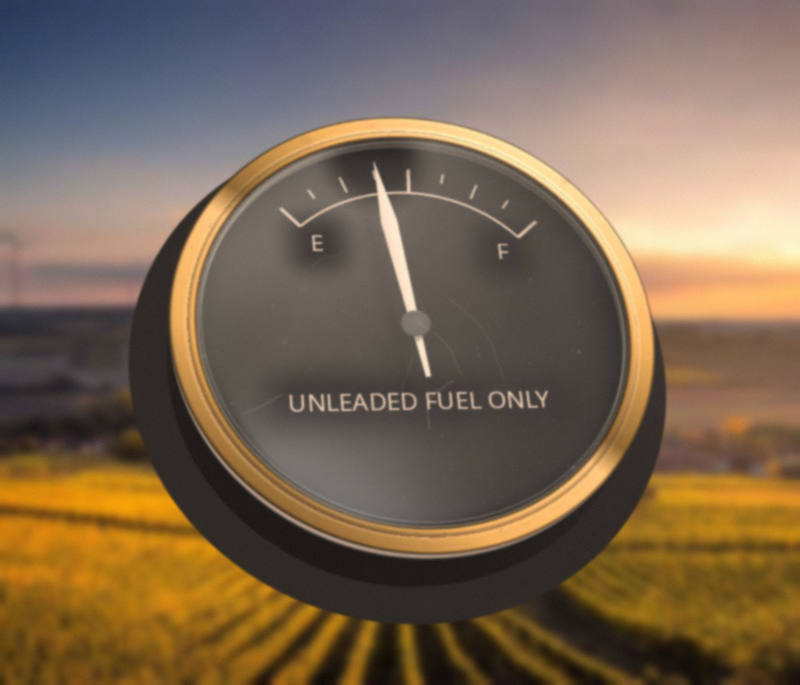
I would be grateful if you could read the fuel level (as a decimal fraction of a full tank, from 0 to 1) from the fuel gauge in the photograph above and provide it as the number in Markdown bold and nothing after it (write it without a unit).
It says **0.375**
